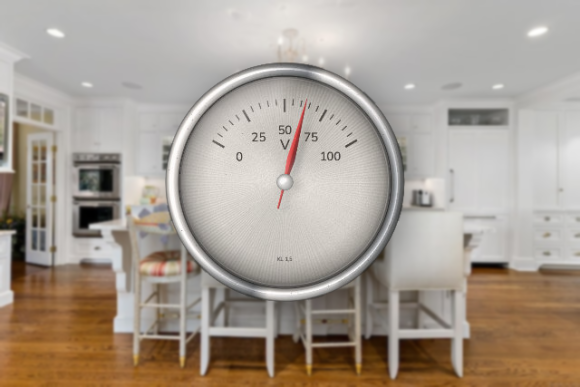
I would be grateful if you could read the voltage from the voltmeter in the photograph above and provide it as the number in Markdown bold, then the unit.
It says **62.5** V
